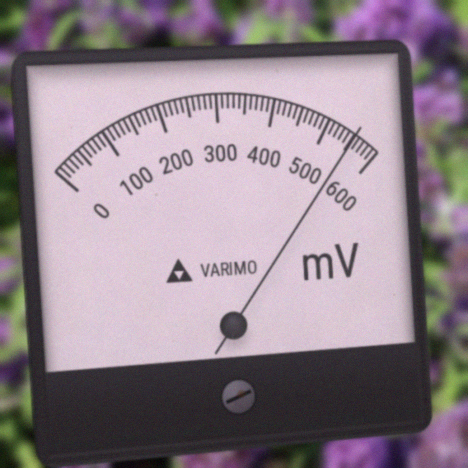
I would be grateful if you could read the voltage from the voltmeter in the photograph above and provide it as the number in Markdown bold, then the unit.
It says **550** mV
